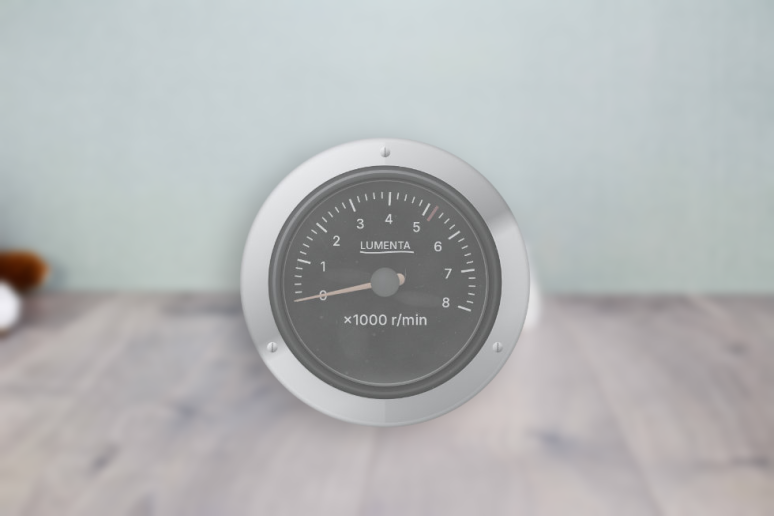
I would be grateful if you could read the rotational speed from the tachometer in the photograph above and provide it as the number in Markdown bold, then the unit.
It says **0** rpm
